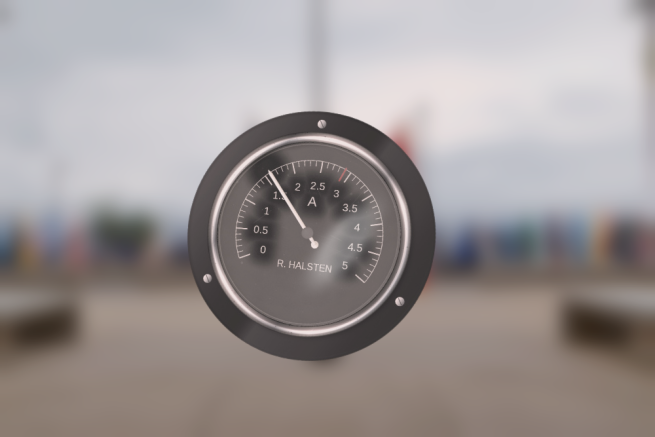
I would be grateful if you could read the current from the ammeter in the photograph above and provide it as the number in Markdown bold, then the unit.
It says **1.6** A
